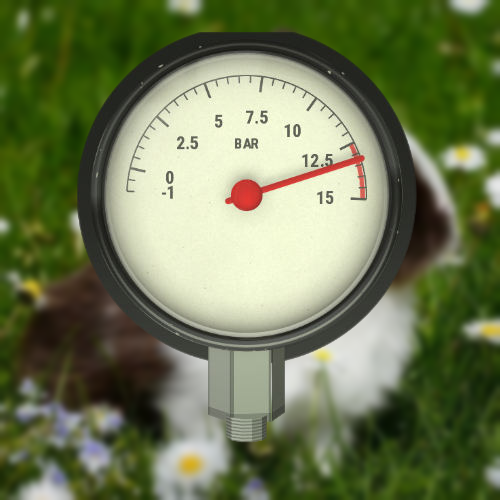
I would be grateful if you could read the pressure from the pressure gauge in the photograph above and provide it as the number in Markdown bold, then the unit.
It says **13.25** bar
